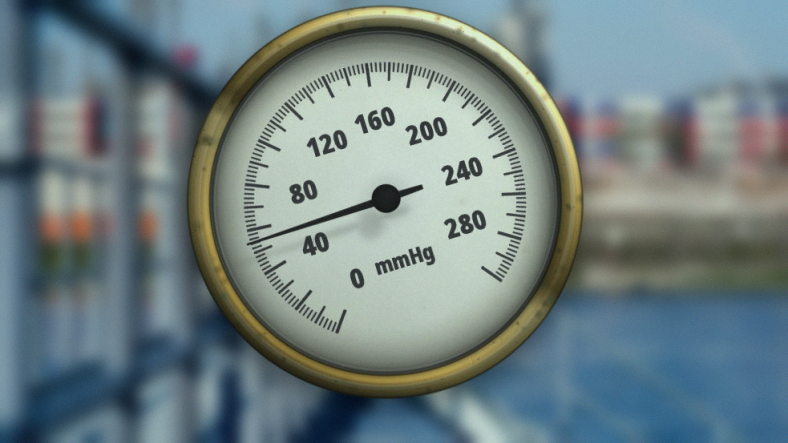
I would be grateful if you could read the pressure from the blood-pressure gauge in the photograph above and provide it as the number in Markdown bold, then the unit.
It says **54** mmHg
